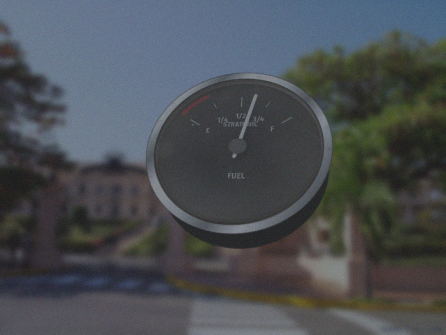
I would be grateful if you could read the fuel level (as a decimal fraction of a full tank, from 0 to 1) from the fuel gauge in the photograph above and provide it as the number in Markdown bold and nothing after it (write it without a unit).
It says **0.625**
